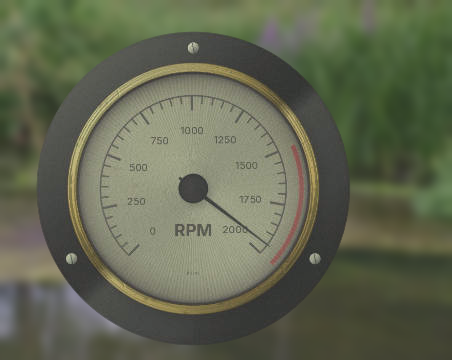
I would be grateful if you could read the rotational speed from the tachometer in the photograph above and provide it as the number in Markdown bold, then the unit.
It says **1950** rpm
